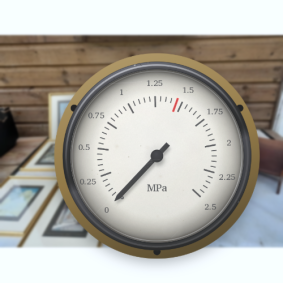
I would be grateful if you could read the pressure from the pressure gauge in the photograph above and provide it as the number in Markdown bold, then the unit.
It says **0** MPa
